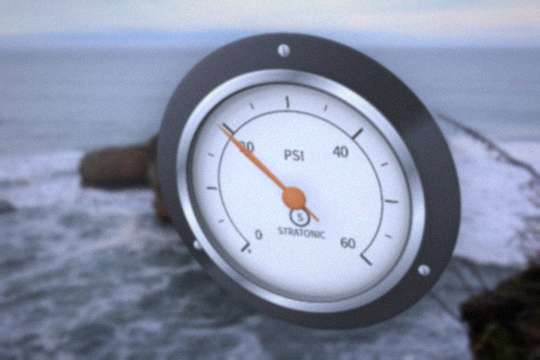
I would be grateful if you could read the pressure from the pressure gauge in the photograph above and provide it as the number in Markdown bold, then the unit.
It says **20** psi
